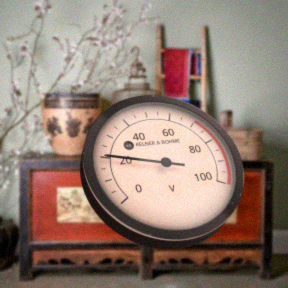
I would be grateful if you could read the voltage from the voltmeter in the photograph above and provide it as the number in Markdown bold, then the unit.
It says **20** V
